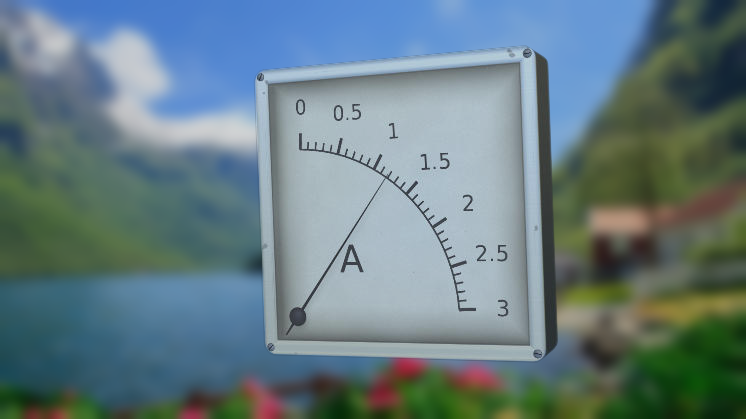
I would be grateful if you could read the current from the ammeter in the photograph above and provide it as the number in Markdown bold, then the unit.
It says **1.2** A
